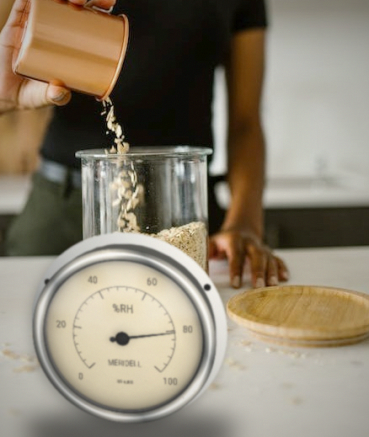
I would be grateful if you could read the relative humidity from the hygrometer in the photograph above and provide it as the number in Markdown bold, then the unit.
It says **80** %
